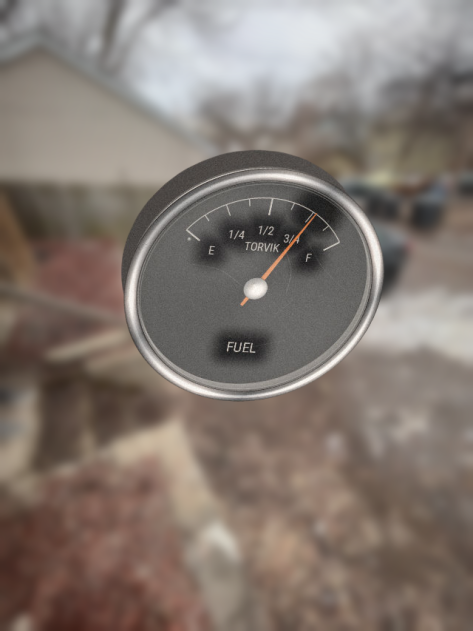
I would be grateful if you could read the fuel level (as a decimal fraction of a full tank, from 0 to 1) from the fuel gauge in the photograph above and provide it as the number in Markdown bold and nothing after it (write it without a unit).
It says **0.75**
